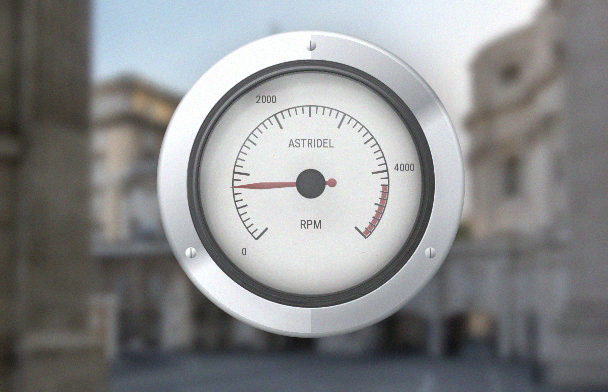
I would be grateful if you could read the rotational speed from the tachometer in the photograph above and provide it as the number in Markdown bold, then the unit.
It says **800** rpm
